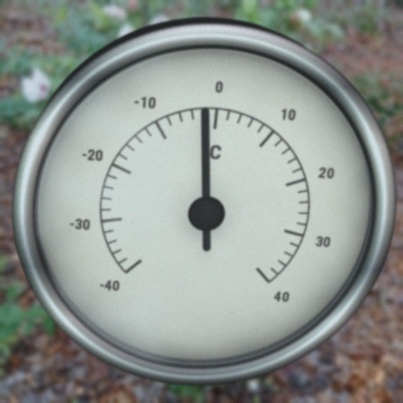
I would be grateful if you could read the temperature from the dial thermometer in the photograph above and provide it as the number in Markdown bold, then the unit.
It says **-2** °C
